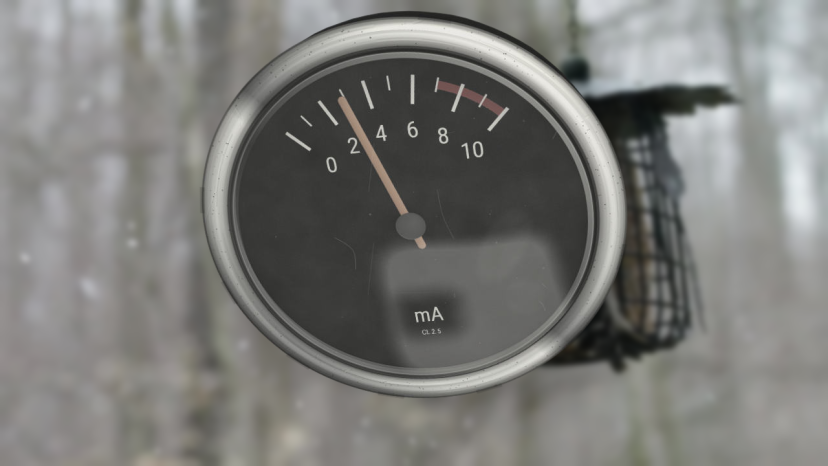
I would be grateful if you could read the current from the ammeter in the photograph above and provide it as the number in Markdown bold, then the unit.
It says **3** mA
